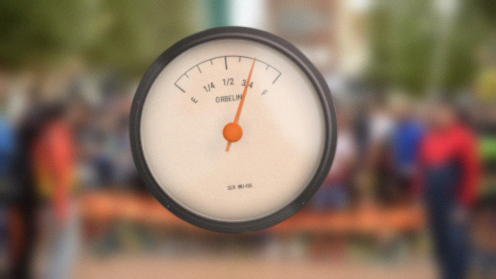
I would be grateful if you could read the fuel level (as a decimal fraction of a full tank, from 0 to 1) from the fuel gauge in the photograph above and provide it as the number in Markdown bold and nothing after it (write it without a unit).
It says **0.75**
